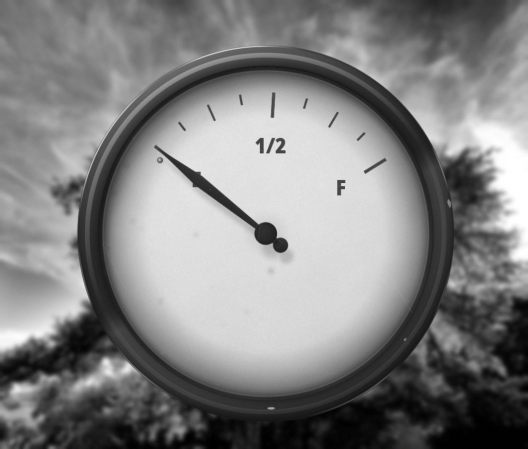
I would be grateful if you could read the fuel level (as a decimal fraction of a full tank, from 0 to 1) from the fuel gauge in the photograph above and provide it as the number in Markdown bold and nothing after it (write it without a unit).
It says **0**
